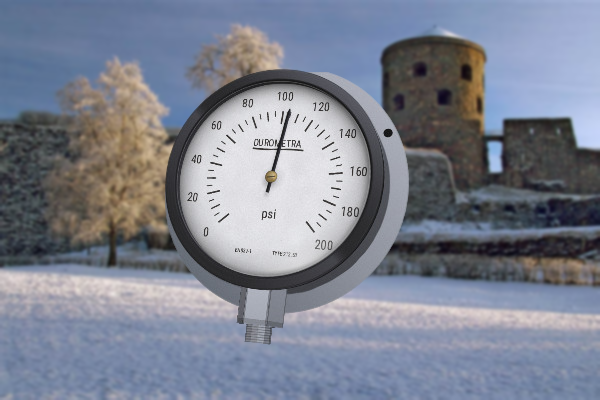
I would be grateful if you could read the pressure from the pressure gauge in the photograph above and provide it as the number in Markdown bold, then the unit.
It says **105** psi
